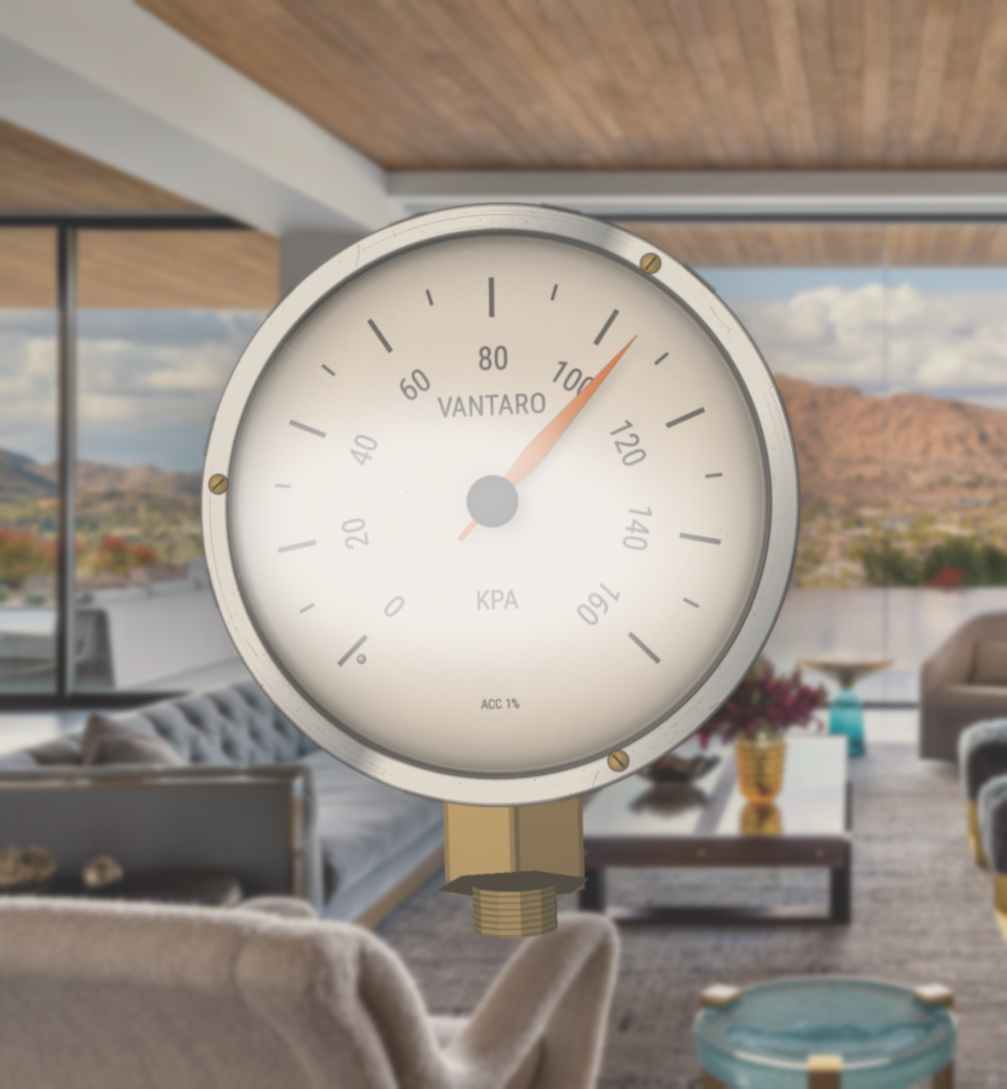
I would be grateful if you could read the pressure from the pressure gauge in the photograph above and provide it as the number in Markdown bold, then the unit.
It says **105** kPa
